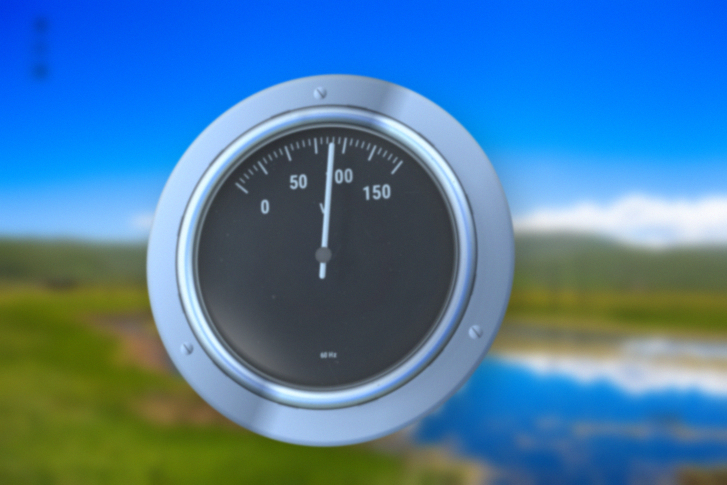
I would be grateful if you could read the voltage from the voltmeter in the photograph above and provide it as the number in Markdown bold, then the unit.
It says **90** V
